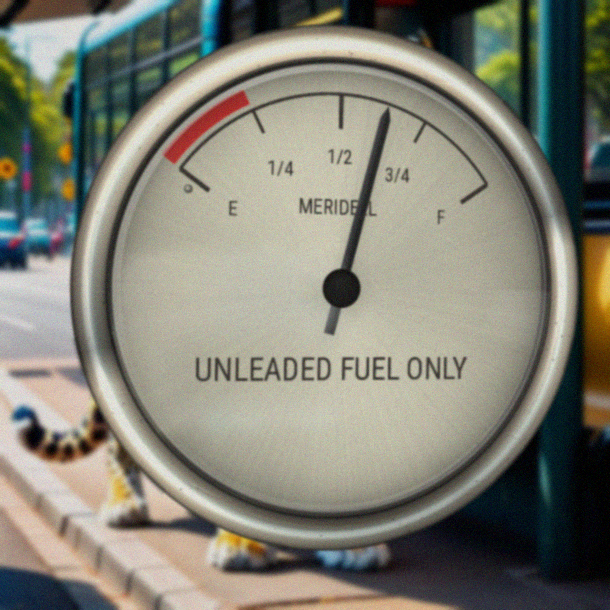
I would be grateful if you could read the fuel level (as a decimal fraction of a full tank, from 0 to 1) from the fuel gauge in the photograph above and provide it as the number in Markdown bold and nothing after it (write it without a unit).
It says **0.625**
